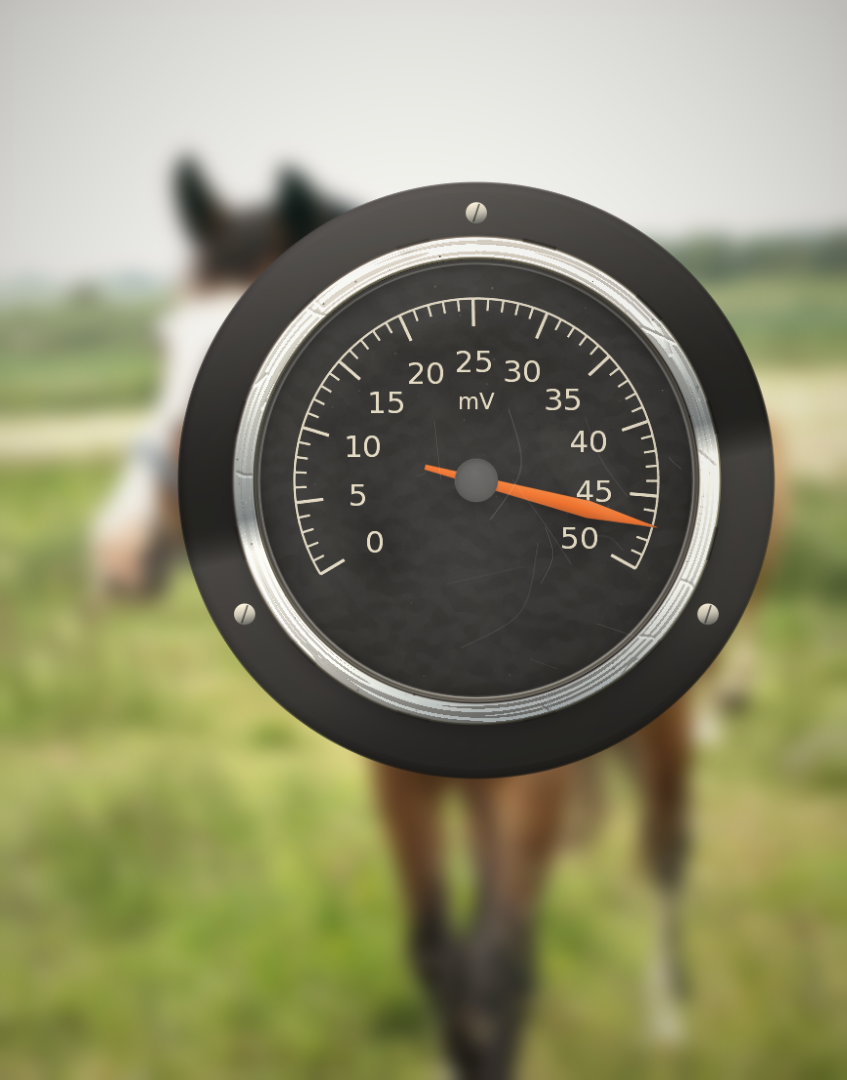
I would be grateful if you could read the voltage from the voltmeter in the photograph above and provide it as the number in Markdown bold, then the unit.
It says **47** mV
